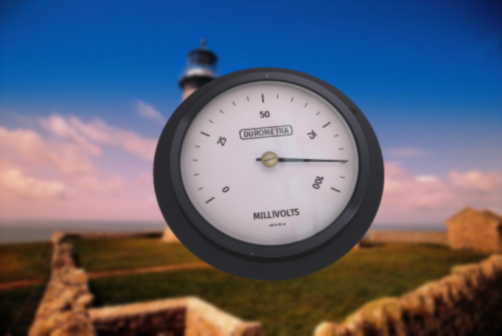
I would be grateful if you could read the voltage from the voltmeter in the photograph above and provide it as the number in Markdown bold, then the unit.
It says **90** mV
